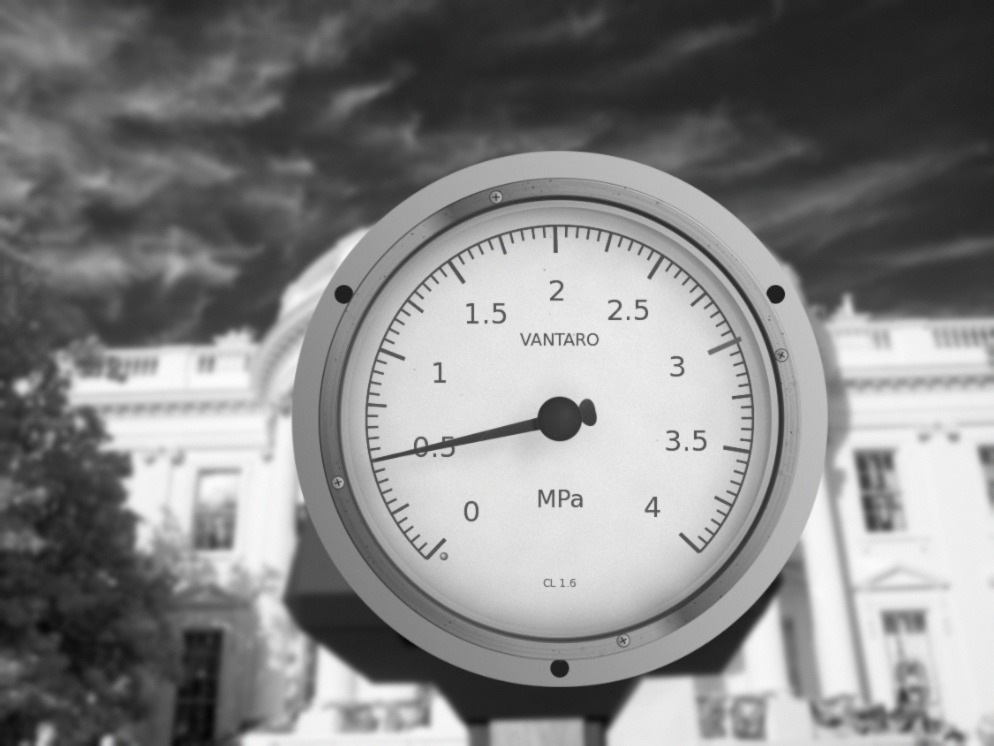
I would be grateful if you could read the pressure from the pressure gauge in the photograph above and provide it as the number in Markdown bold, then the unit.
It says **0.5** MPa
